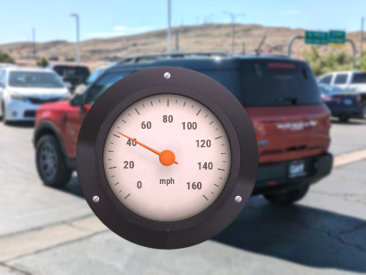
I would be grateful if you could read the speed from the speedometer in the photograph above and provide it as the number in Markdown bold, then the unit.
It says **42.5** mph
